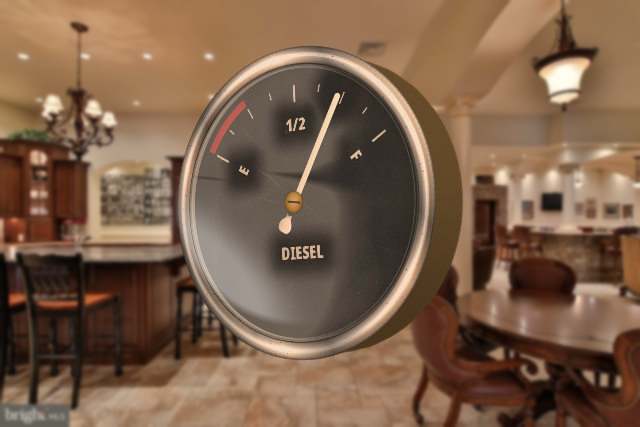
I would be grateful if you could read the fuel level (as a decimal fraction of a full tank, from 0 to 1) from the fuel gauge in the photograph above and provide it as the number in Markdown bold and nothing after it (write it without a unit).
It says **0.75**
